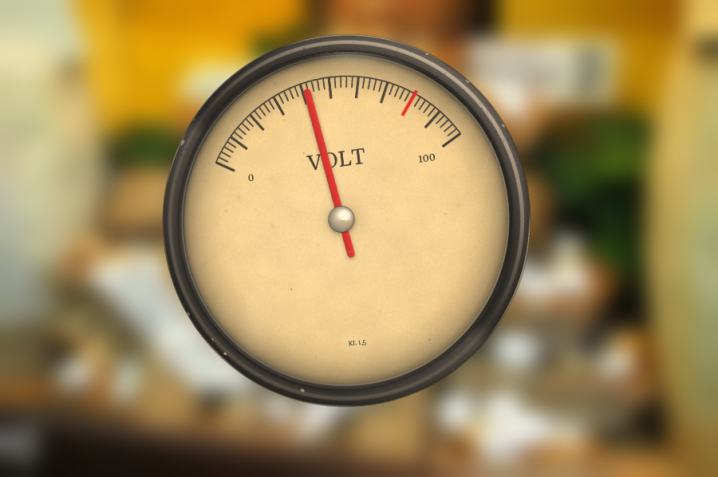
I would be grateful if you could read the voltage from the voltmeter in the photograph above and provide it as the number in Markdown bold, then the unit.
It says **42** V
